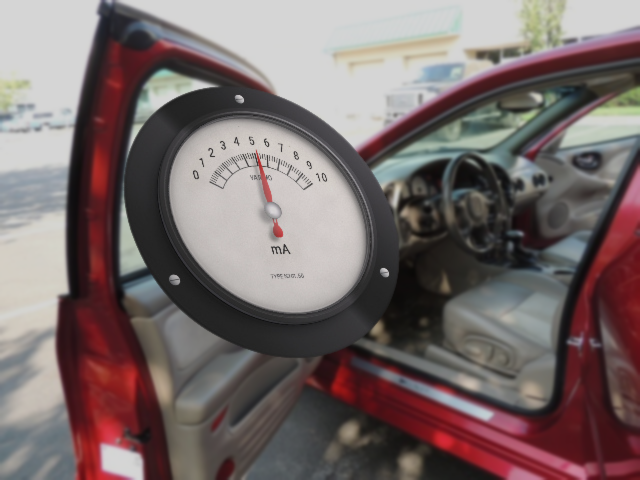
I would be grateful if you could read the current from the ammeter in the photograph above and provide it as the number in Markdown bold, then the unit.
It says **5** mA
